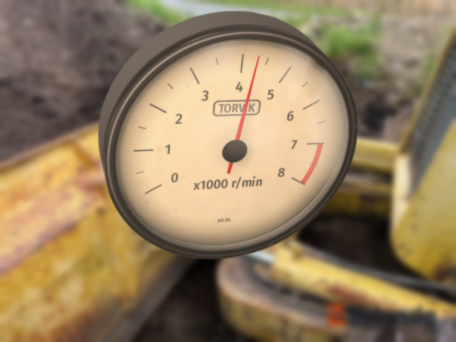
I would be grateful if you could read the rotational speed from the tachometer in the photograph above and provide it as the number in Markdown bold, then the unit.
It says **4250** rpm
